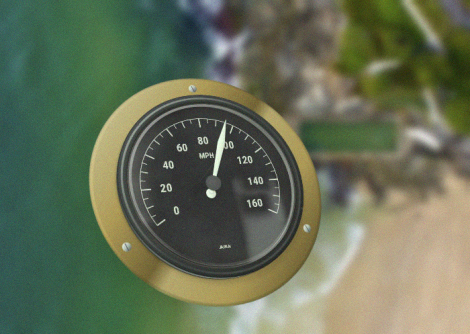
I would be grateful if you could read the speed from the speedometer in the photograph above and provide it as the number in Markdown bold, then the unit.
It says **95** mph
